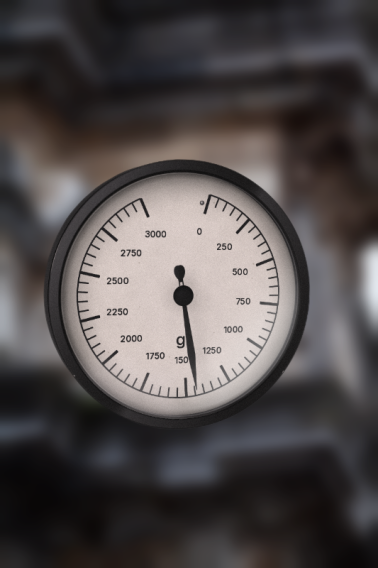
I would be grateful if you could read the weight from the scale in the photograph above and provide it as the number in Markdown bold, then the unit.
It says **1450** g
